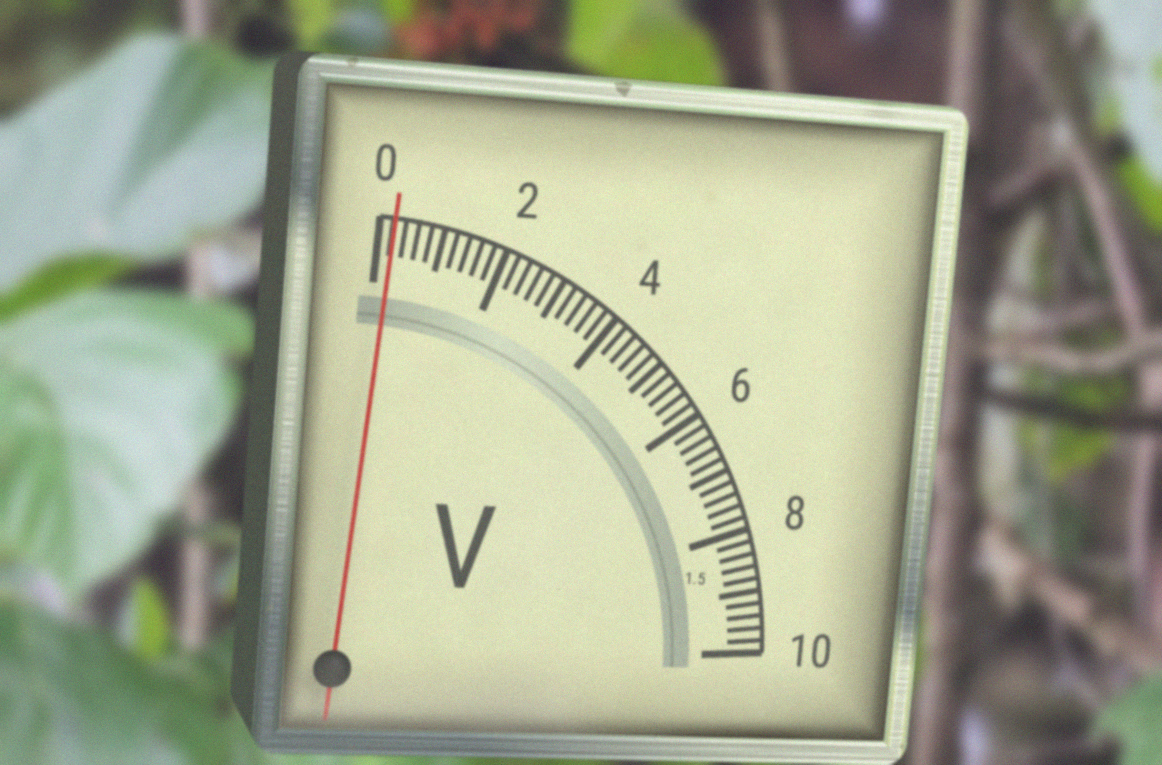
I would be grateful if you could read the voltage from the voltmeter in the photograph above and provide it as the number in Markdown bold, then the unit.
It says **0.2** V
